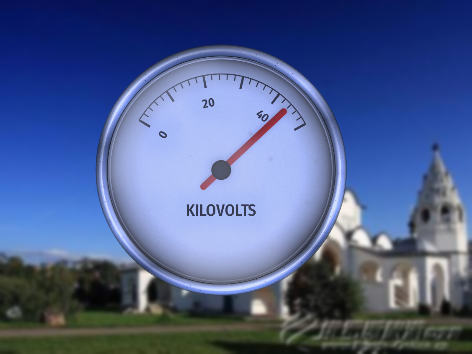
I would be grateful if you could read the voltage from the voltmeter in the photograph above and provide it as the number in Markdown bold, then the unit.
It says **44** kV
